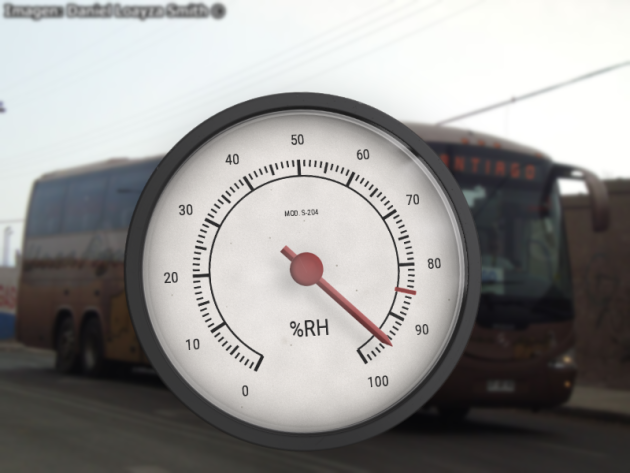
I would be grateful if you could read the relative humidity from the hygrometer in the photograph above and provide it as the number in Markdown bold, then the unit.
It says **95** %
